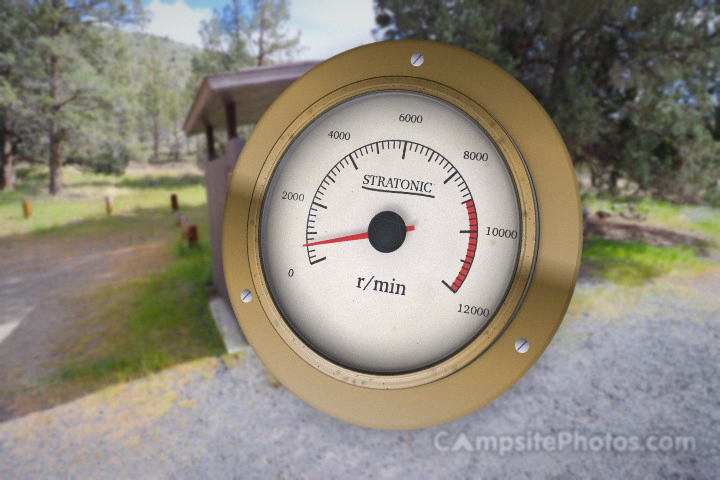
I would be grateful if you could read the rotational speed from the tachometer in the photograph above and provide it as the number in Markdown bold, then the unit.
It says **600** rpm
